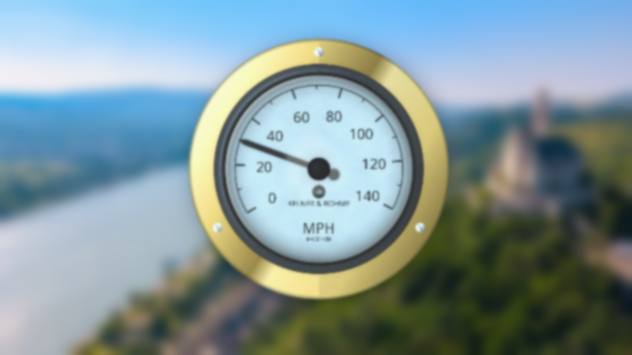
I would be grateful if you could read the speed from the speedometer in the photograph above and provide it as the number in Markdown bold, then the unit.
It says **30** mph
